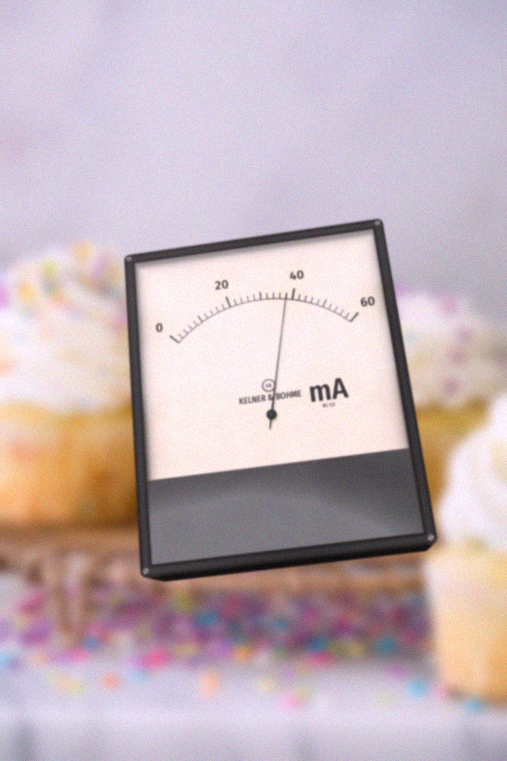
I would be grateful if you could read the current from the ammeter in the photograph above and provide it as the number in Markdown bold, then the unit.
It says **38** mA
